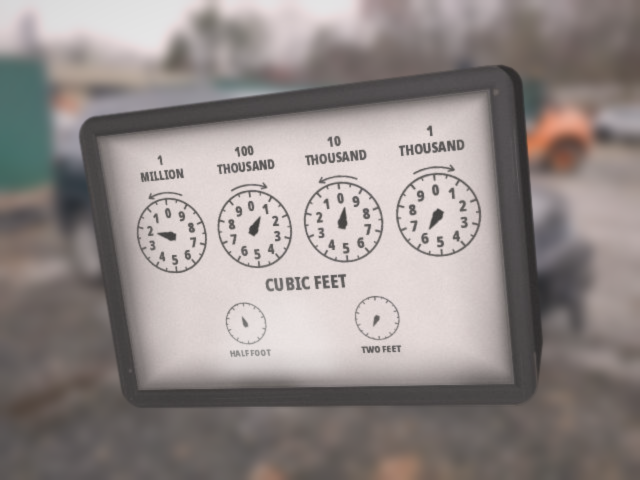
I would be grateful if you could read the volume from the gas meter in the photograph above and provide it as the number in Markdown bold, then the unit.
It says **209600** ft³
